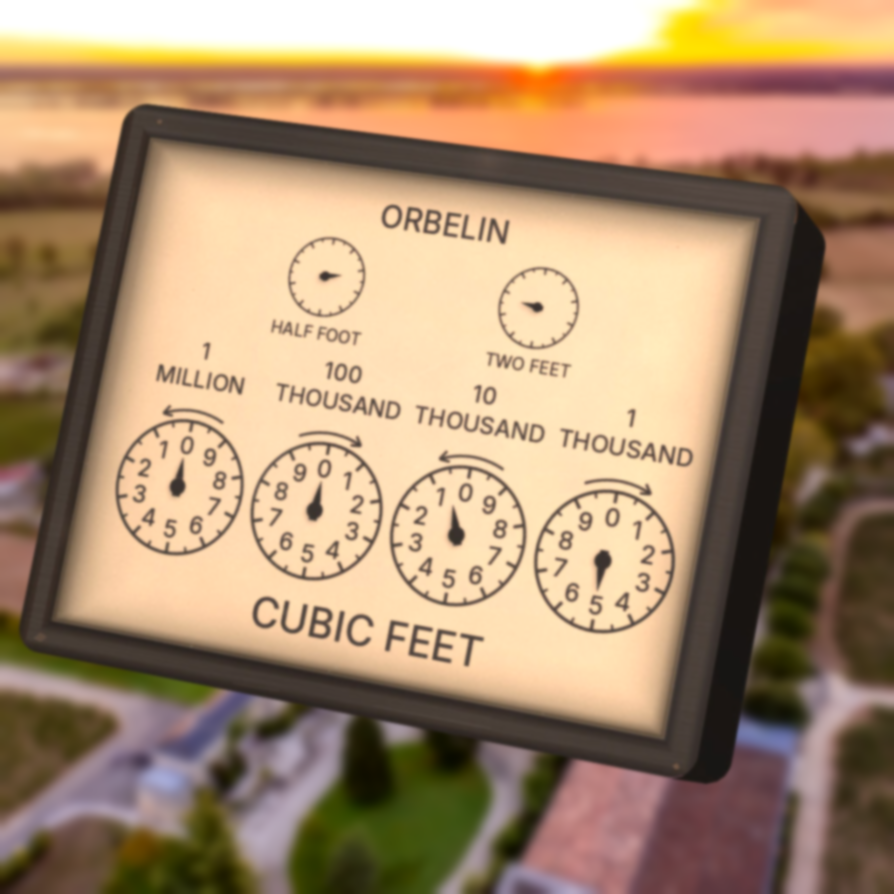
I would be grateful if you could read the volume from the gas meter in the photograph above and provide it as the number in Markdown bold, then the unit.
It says **500** ft³
